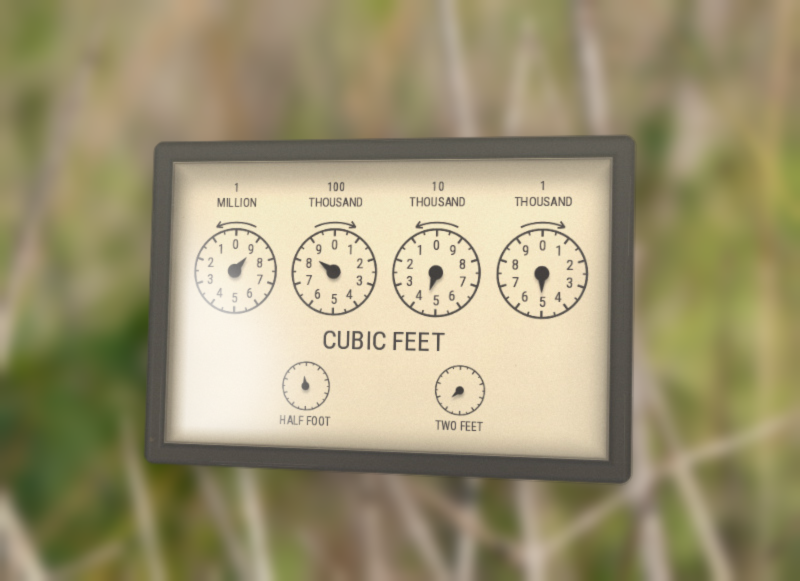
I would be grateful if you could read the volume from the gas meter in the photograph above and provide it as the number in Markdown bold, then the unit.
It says **884500** ft³
